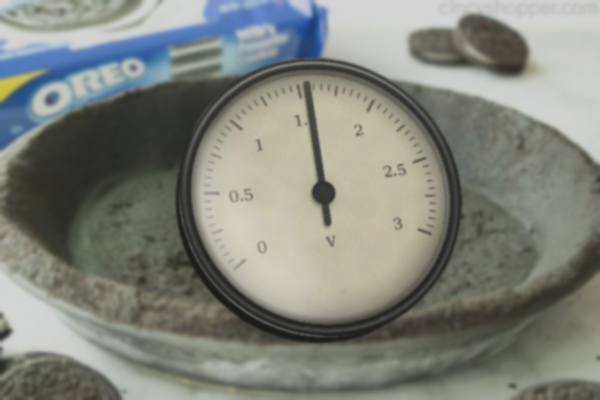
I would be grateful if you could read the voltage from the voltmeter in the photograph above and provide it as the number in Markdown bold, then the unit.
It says **1.55** V
